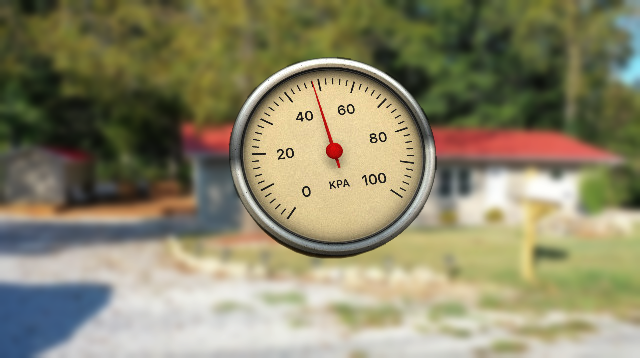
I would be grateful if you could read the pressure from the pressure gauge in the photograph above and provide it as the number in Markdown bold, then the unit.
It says **48** kPa
